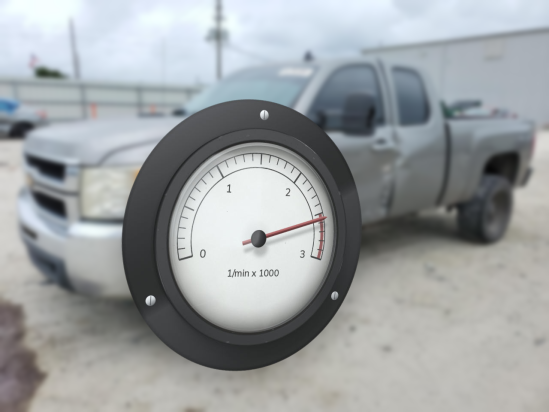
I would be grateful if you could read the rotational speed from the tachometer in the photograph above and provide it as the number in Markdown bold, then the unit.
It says **2550** rpm
